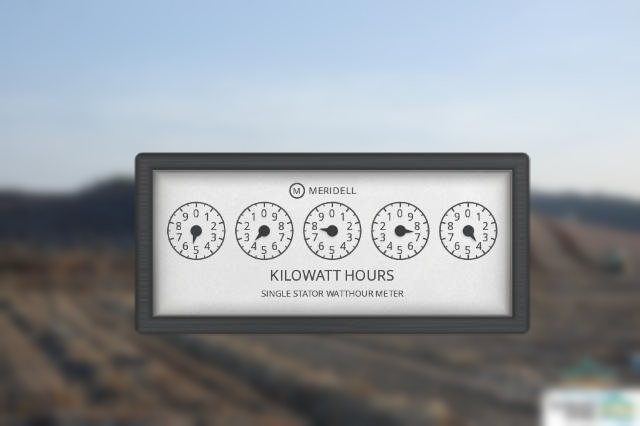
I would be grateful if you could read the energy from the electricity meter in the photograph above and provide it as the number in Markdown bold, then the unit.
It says **53774** kWh
